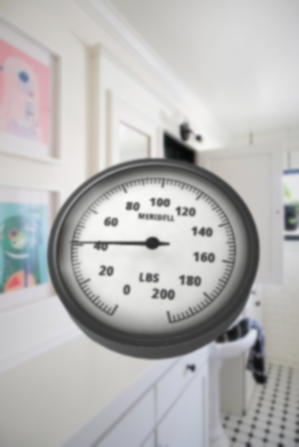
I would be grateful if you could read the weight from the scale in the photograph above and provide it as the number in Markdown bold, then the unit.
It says **40** lb
